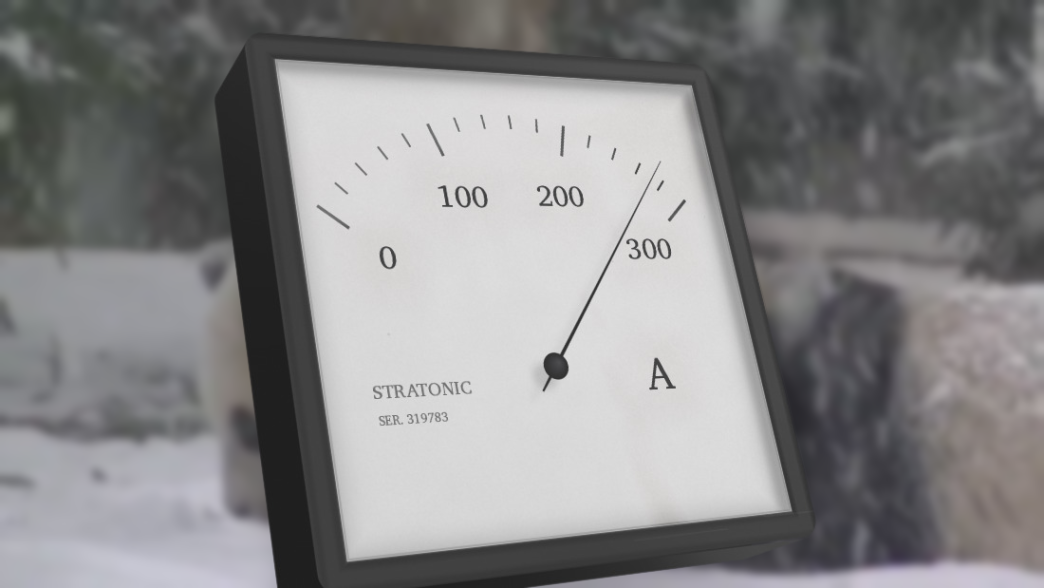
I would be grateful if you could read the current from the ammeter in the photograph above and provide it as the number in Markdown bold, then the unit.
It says **270** A
